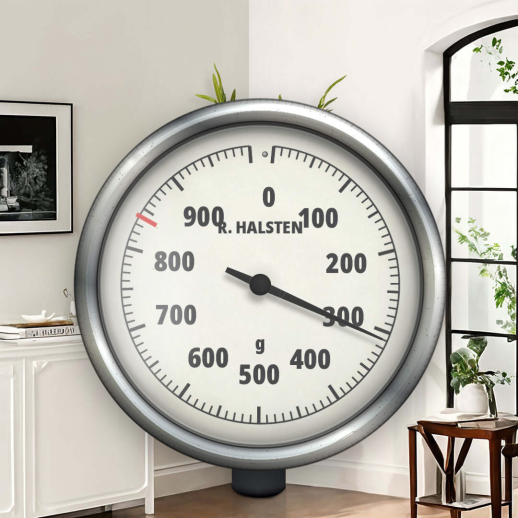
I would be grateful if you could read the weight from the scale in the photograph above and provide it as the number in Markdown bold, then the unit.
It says **310** g
